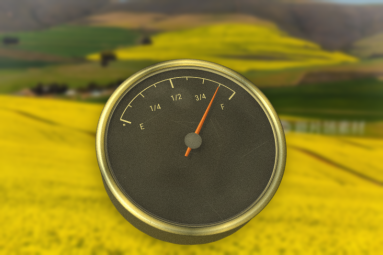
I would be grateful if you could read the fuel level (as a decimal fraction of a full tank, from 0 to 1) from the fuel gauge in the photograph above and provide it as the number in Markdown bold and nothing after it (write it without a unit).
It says **0.875**
